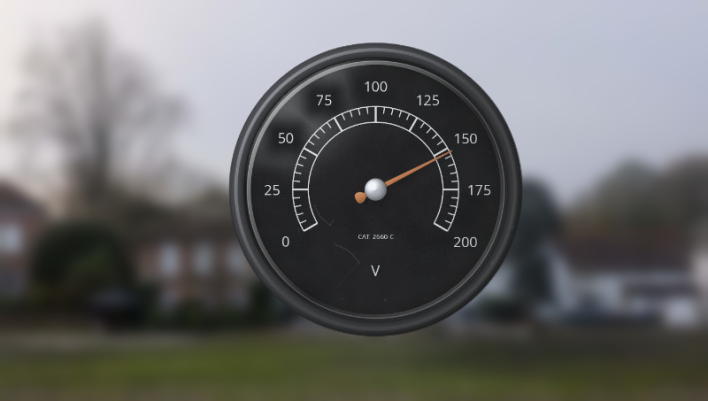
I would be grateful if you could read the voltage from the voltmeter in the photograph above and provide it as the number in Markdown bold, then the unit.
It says **152.5** V
